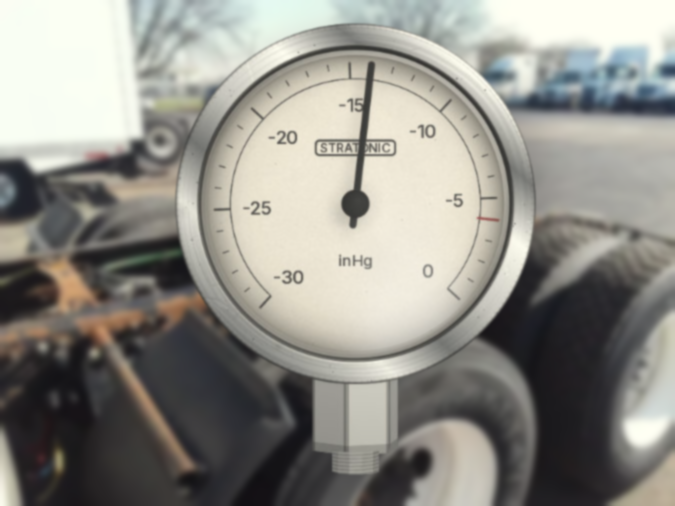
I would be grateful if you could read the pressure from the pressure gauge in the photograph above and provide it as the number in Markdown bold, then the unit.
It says **-14** inHg
